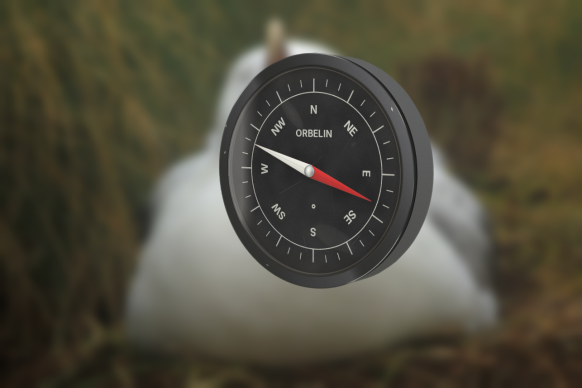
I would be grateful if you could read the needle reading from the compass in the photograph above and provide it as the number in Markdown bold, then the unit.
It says **110** °
